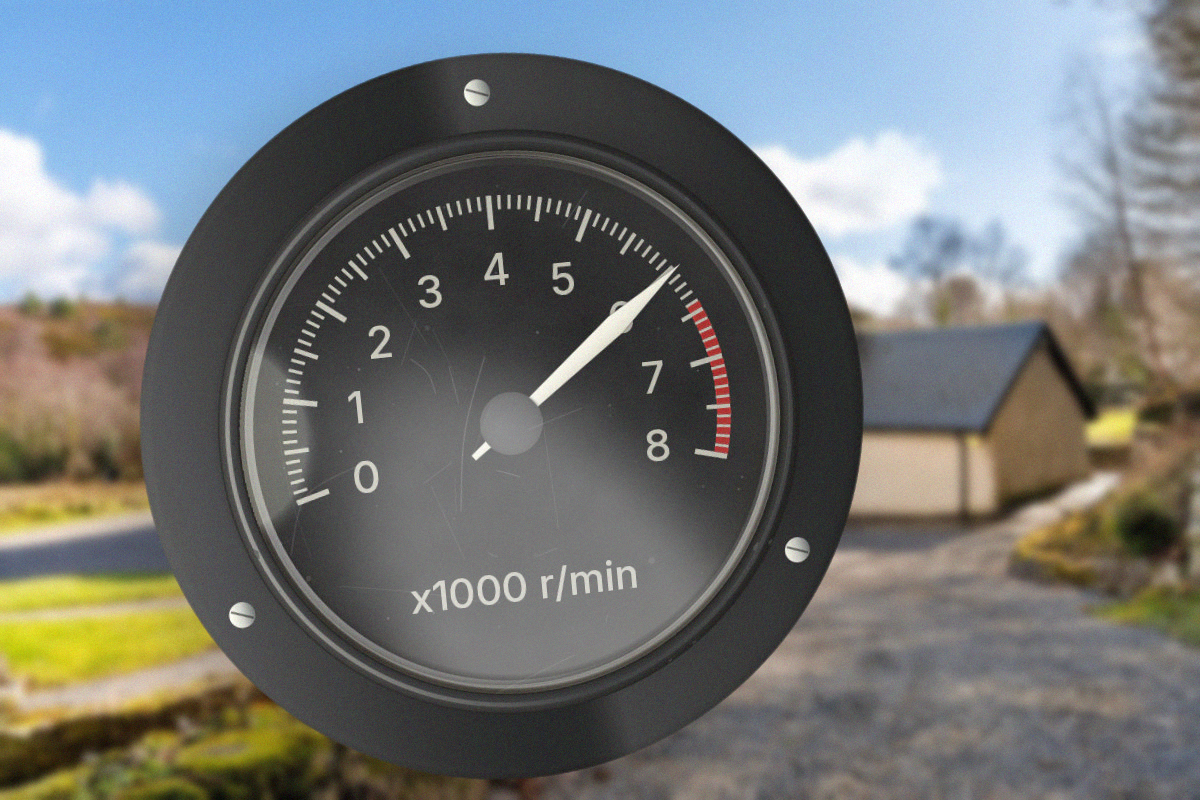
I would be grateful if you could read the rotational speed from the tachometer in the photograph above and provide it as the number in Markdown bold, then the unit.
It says **6000** rpm
